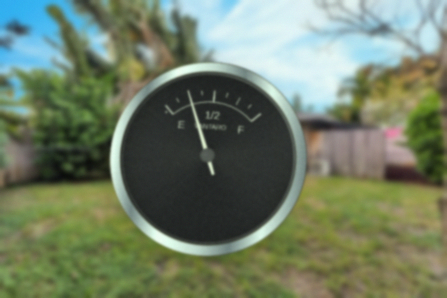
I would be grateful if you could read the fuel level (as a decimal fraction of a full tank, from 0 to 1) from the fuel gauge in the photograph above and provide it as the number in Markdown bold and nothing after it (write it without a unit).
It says **0.25**
